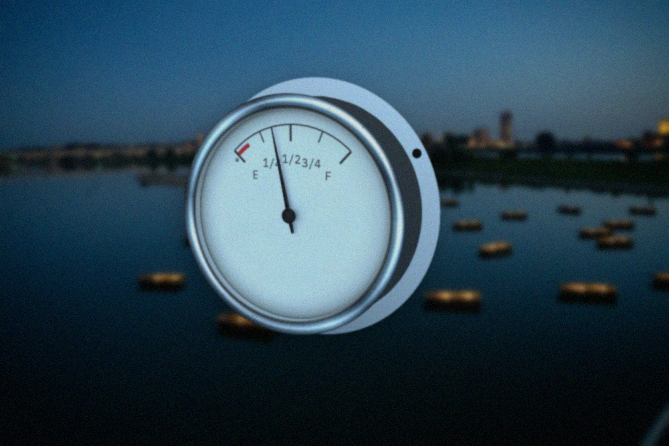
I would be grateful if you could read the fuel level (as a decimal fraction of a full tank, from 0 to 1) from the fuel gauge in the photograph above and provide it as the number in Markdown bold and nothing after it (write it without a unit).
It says **0.375**
